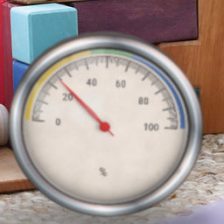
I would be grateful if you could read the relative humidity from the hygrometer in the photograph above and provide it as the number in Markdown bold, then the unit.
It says **25** %
